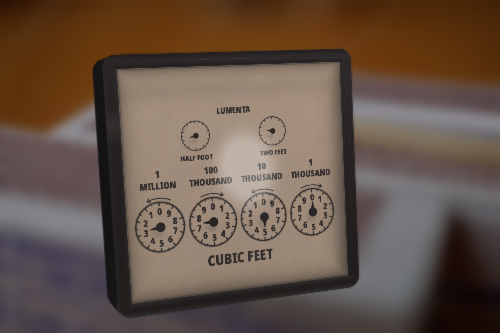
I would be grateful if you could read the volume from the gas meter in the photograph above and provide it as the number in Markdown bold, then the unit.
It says **275000** ft³
